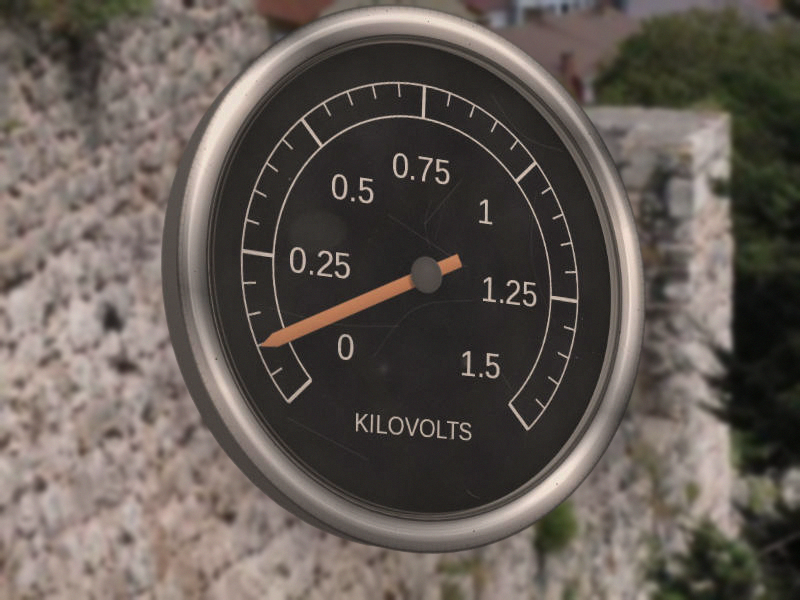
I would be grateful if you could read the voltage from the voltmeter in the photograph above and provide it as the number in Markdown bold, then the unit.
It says **0.1** kV
